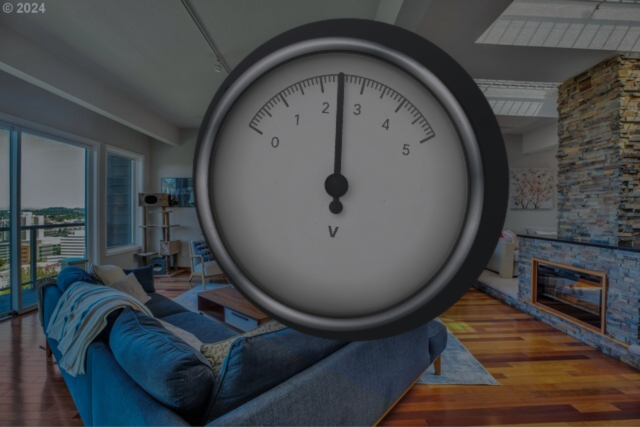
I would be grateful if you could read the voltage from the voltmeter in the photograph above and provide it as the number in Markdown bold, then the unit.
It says **2.5** V
